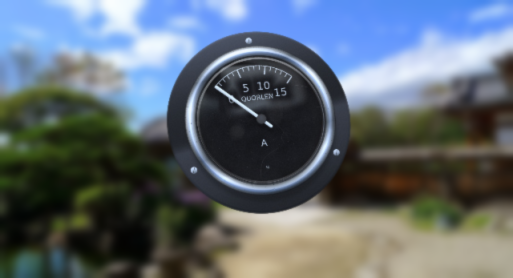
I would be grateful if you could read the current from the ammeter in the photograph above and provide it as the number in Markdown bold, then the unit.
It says **0** A
